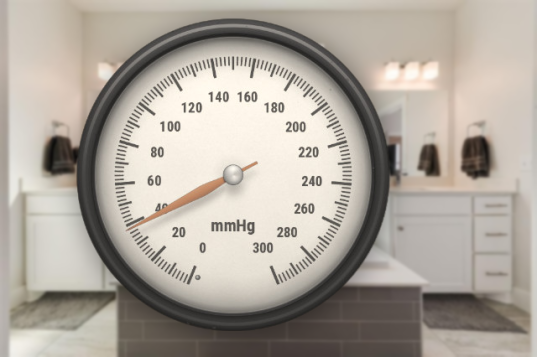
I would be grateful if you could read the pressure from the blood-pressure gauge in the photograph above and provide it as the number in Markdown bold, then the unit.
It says **38** mmHg
